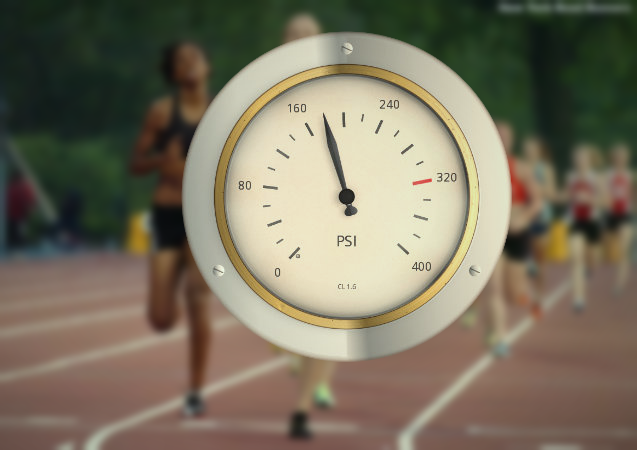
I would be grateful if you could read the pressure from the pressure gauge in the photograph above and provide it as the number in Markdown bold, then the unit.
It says **180** psi
